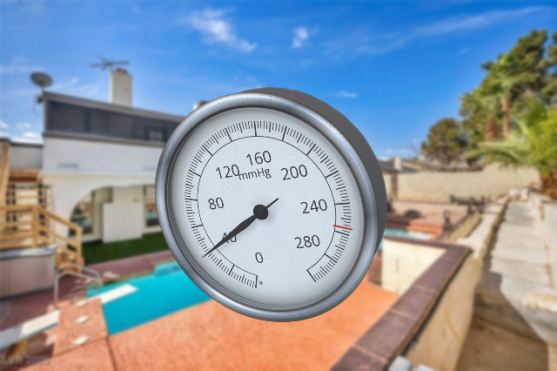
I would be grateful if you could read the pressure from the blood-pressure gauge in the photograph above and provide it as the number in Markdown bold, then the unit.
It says **40** mmHg
